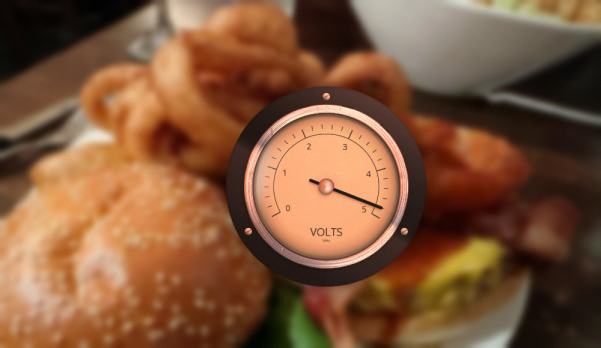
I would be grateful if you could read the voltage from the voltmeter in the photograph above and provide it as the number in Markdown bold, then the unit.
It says **4.8** V
